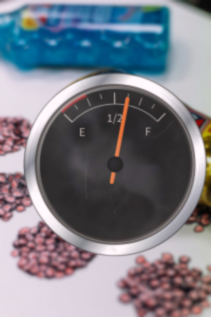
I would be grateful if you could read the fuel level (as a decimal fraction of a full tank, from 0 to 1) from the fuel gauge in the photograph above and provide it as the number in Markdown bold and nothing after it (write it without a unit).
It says **0.625**
